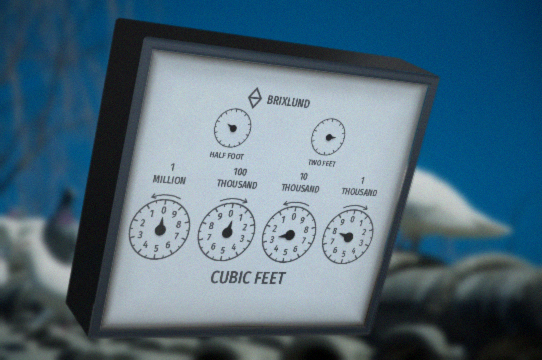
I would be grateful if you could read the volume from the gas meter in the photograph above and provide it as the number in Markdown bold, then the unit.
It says **2800** ft³
